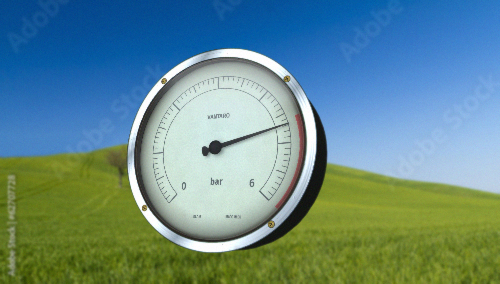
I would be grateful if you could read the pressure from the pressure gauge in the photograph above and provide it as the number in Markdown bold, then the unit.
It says **4.7** bar
